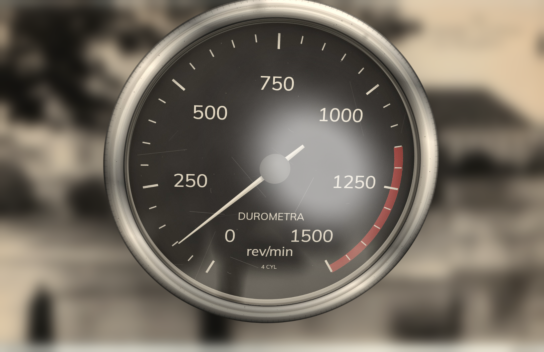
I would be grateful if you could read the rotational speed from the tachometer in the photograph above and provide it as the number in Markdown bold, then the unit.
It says **100** rpm
